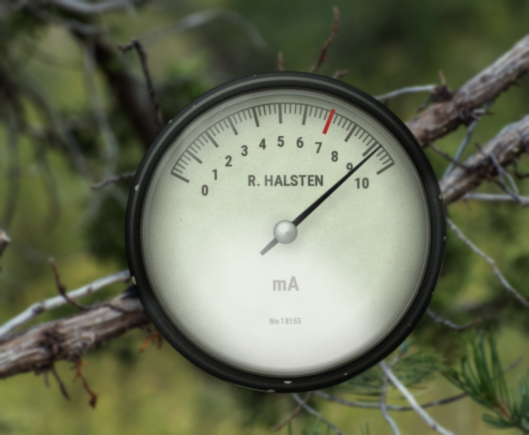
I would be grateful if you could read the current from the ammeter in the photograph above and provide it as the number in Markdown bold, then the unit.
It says **9.2** mA
